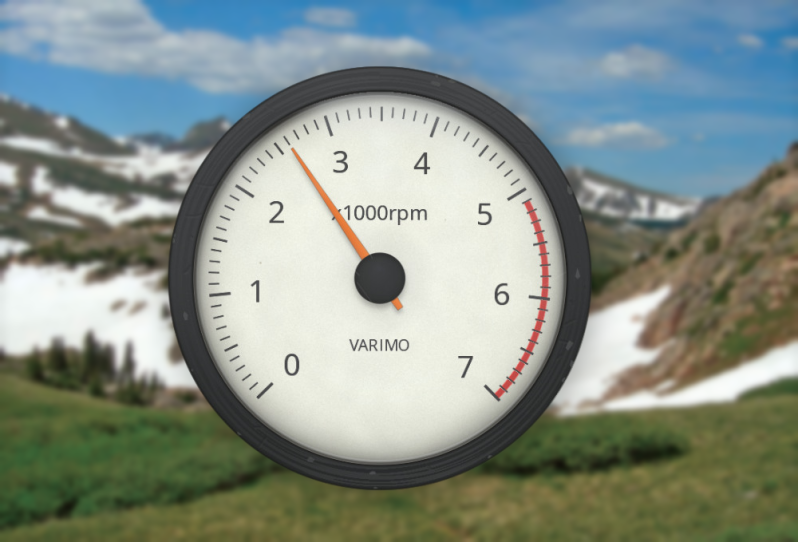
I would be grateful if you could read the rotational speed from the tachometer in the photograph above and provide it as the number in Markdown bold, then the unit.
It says **2600** rpm
